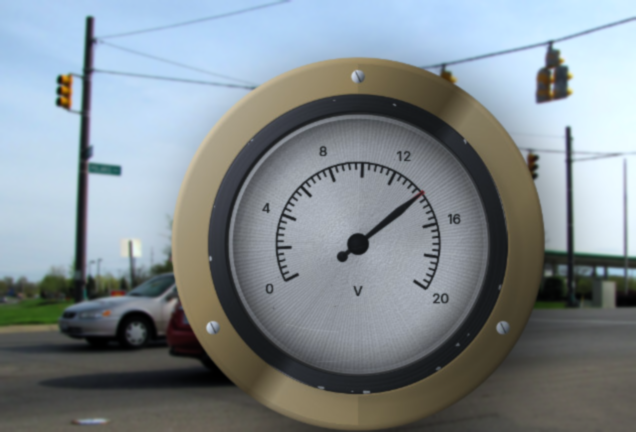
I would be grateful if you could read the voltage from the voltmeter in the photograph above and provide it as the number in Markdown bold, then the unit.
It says **14** V
